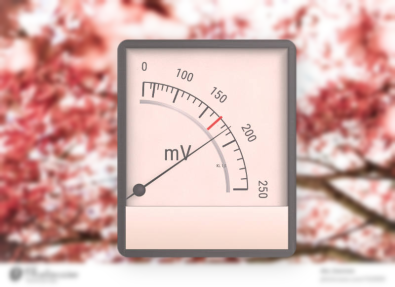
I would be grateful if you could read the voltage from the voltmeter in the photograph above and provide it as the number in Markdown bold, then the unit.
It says **185** mV
